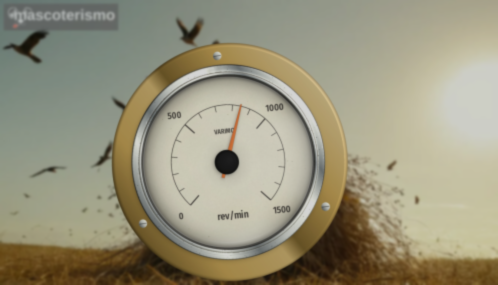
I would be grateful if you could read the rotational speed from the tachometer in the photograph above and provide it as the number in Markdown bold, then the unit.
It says **850** rpm
